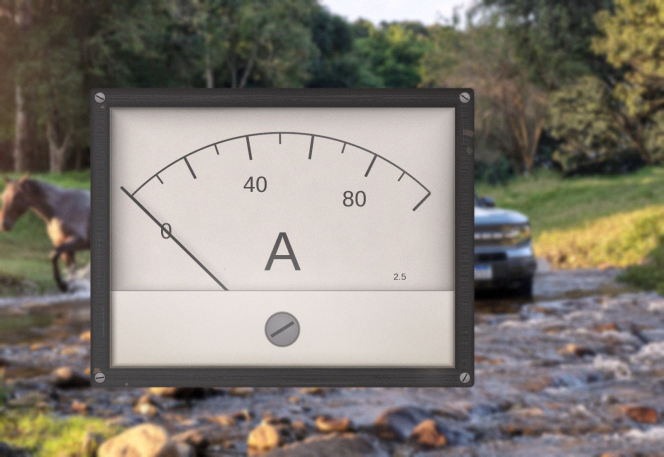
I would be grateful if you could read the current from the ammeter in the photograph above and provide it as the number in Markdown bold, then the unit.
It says **0** A
